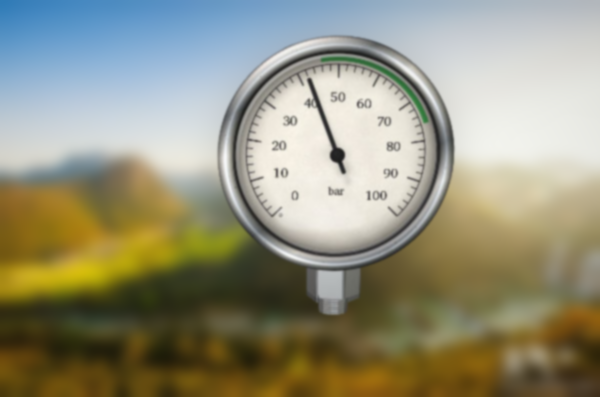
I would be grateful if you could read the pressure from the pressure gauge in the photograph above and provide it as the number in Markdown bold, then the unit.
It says **42** bar
